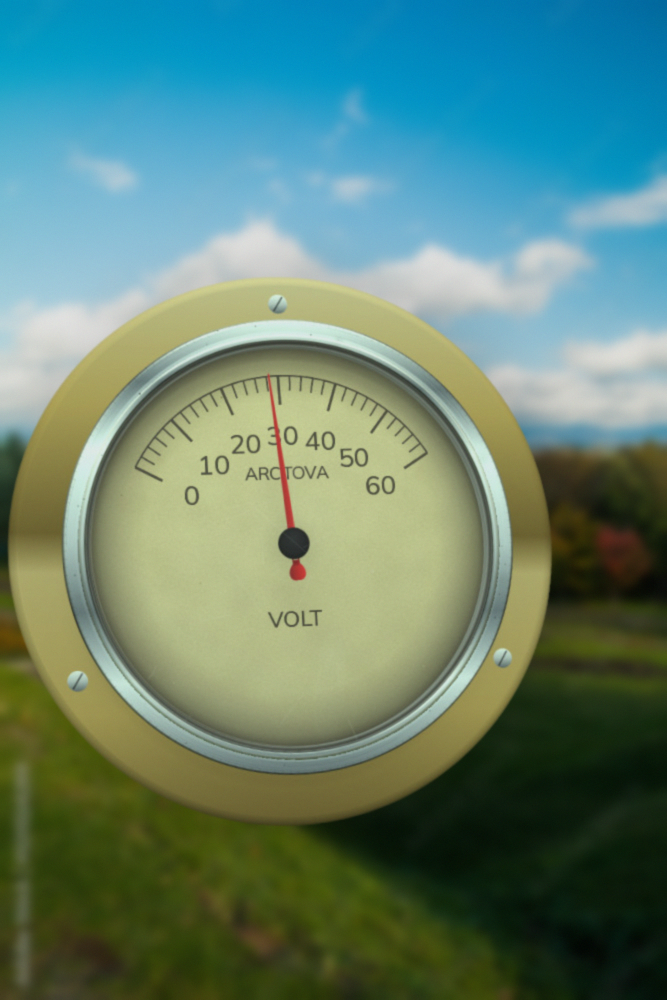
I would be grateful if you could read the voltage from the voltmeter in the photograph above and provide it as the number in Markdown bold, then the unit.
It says **28** V
